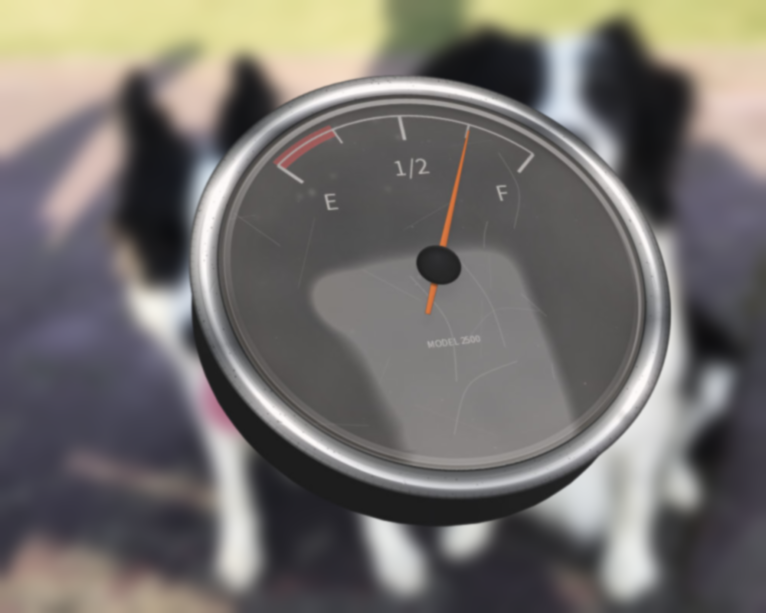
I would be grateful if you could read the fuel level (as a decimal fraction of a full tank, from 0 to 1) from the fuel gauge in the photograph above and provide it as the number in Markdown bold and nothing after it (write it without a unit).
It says **0.75**
